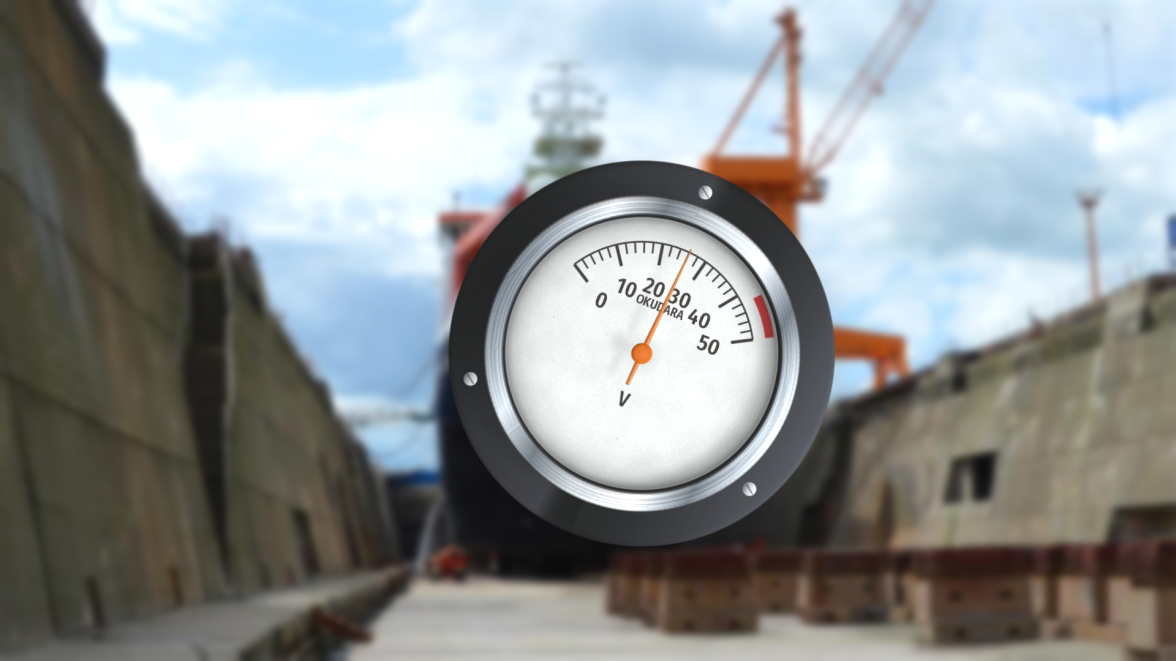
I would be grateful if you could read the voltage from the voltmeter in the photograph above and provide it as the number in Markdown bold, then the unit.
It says **26** V
